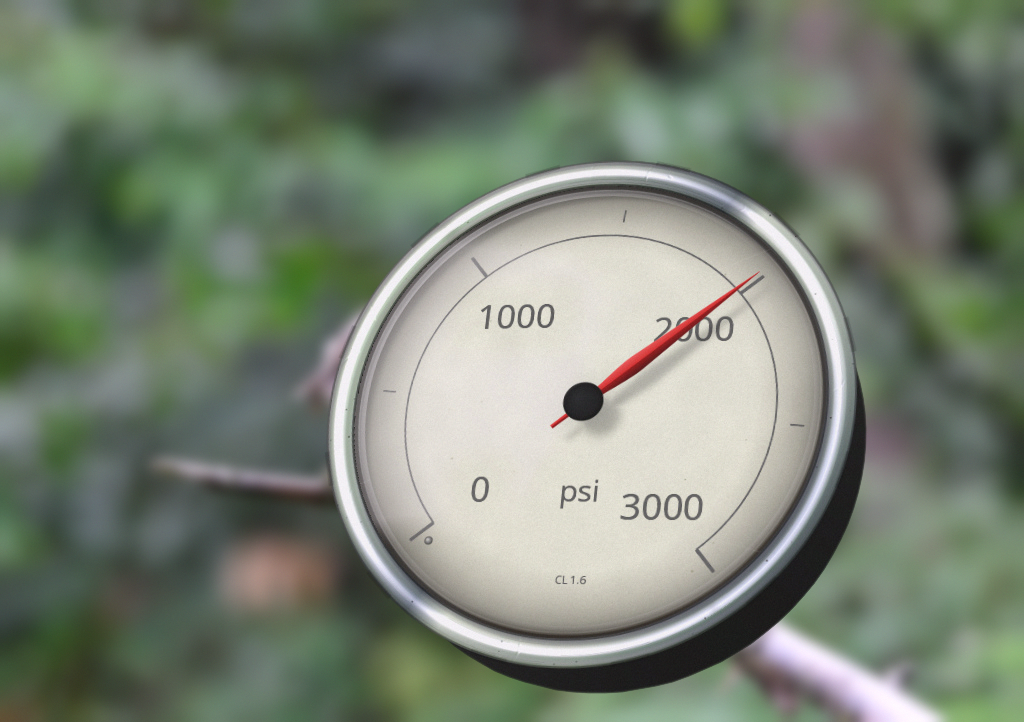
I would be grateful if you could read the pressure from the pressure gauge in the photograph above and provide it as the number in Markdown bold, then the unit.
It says **2000** psi
